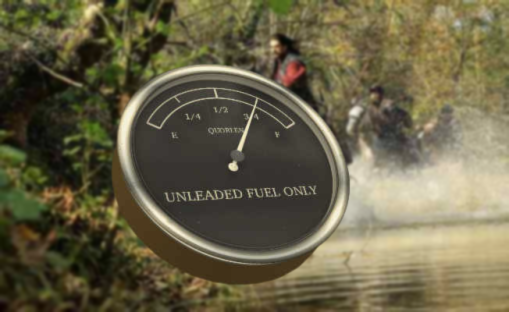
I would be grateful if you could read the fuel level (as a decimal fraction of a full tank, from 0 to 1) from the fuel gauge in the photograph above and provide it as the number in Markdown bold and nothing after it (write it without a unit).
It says **0.75**
